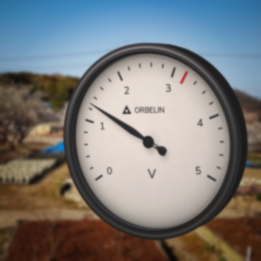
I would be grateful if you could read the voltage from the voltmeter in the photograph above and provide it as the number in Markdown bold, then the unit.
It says **1.3** V
